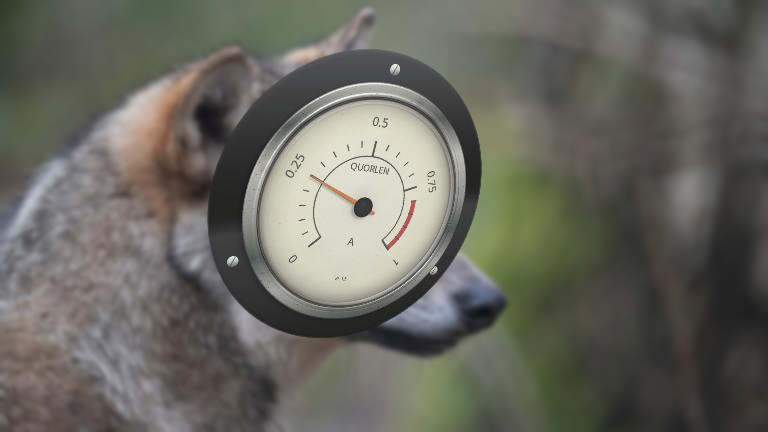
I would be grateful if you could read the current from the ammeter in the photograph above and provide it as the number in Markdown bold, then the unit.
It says **0.25** A
